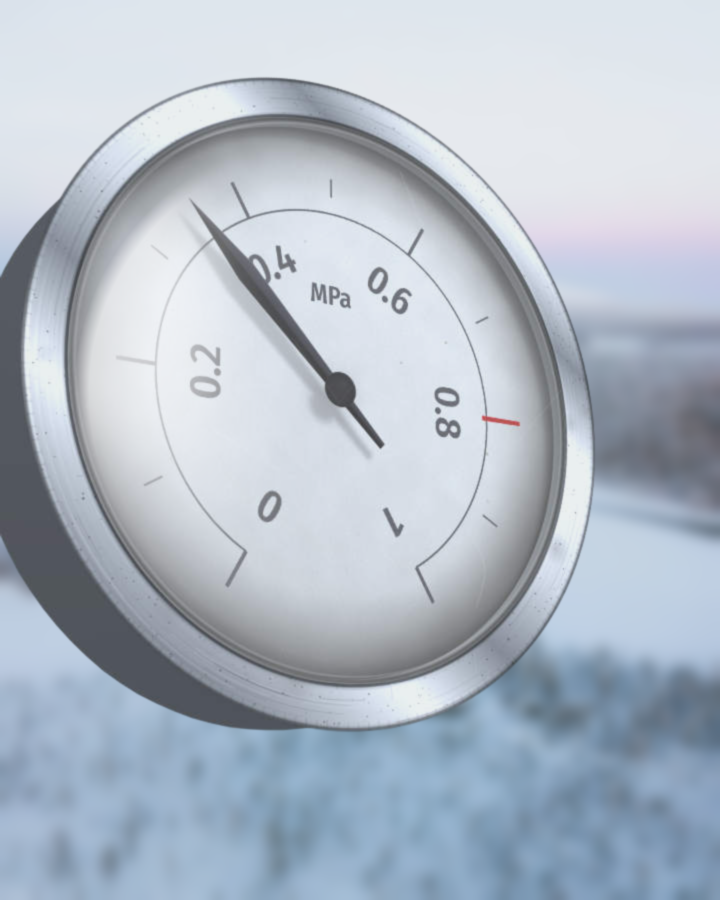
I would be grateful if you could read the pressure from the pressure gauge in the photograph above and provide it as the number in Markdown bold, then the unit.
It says **0.35** MPa
